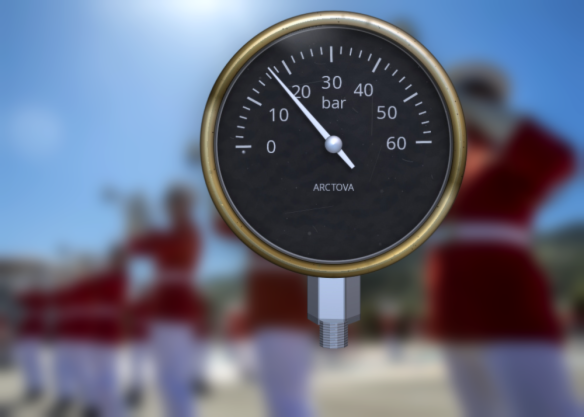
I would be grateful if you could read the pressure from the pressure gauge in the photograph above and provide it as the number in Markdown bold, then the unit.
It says **17** bar
